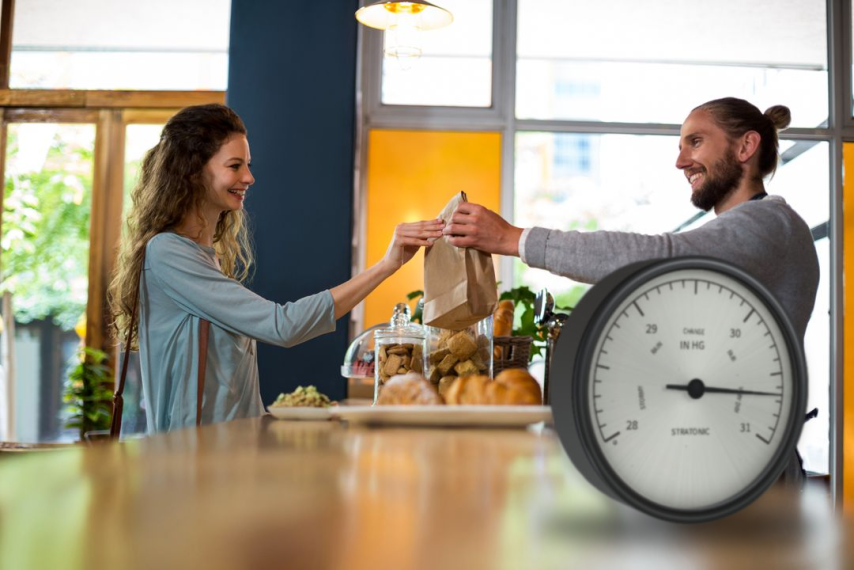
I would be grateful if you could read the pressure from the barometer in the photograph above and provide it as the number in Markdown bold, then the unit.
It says **30.65** inHg
